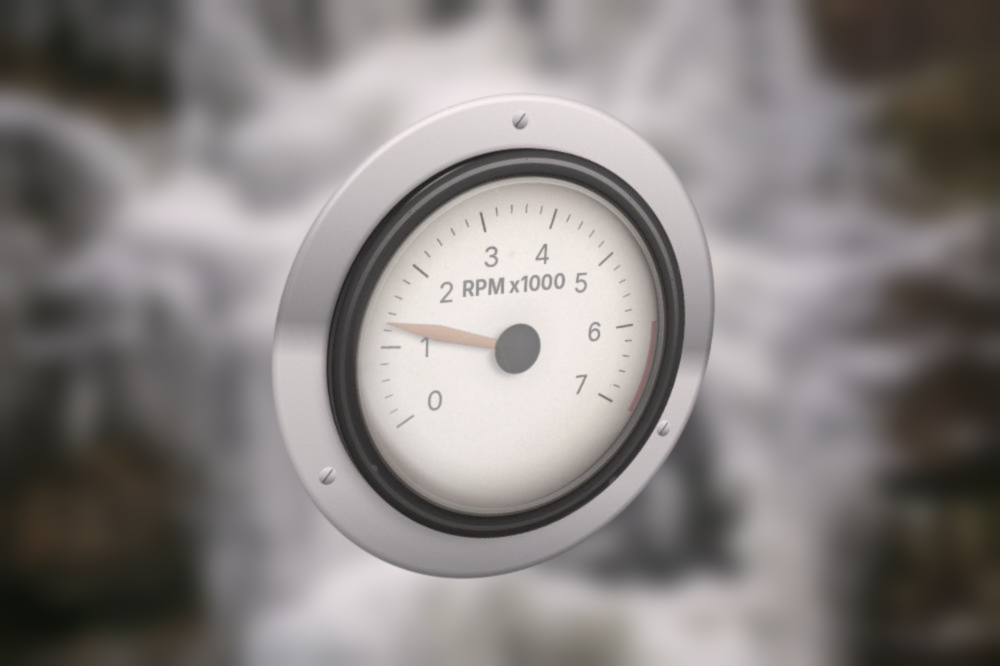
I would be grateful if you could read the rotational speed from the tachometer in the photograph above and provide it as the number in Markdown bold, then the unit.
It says **1300** rpm
